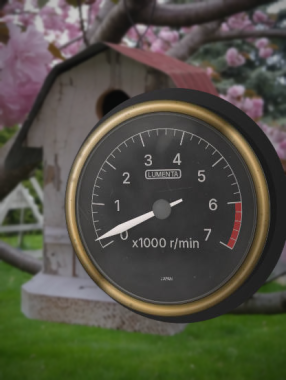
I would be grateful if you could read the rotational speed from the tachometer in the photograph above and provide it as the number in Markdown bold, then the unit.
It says **200** rpm
